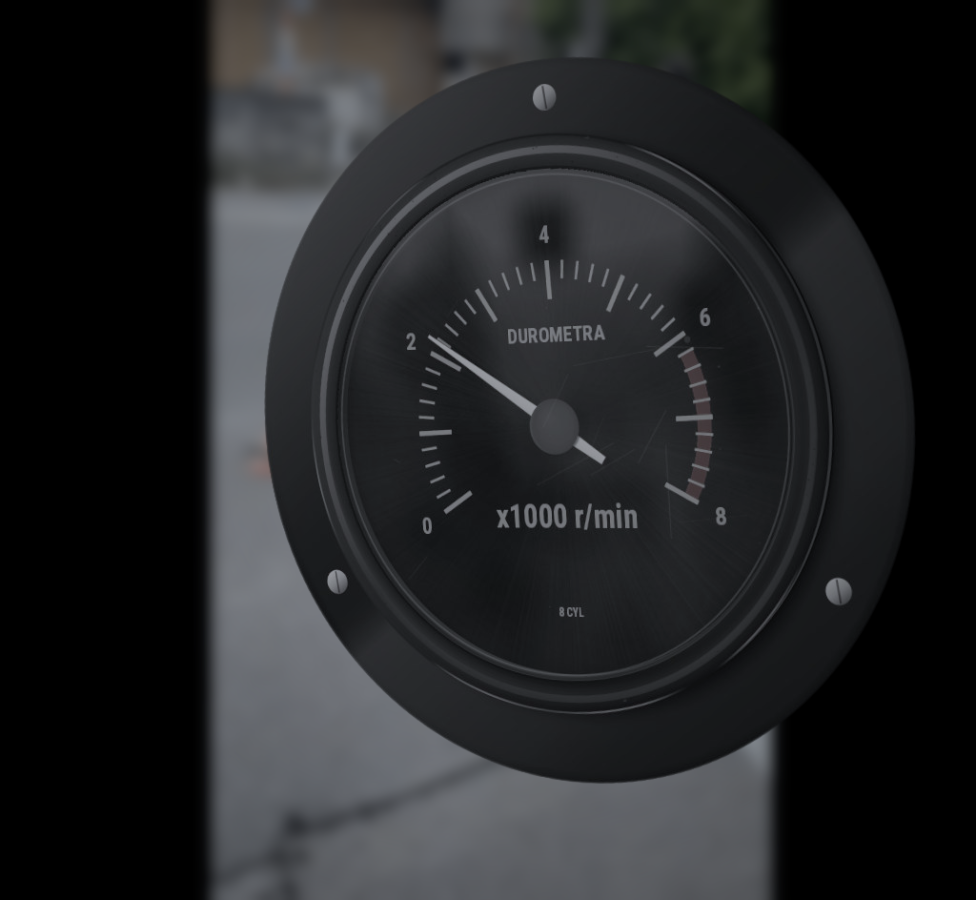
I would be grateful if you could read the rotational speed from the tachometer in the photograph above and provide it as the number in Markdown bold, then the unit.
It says **2200** rpm
